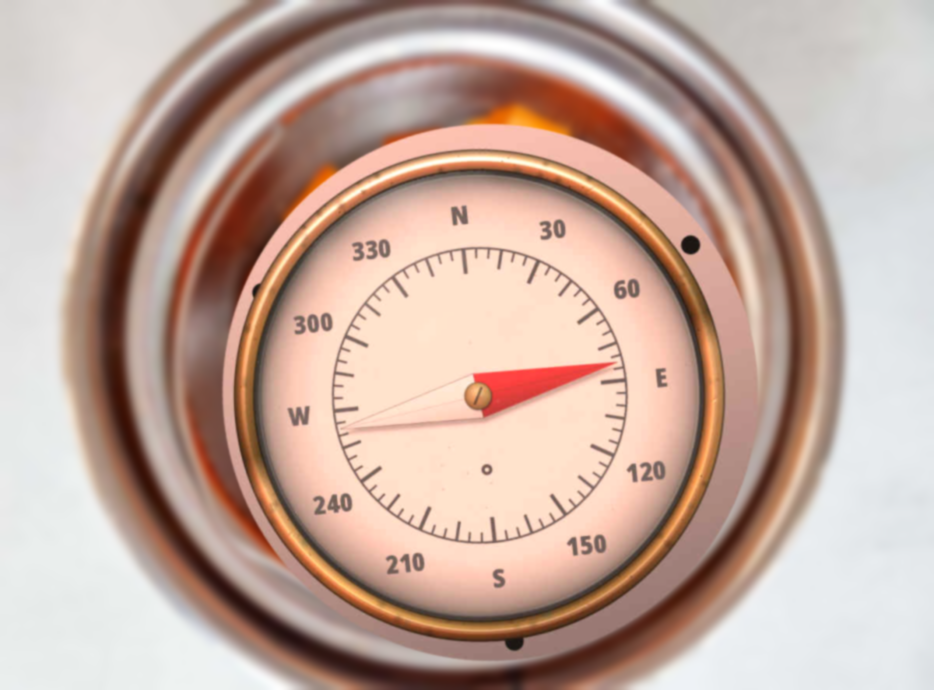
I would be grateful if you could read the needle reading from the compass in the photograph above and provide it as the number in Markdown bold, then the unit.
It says **82.5** °
